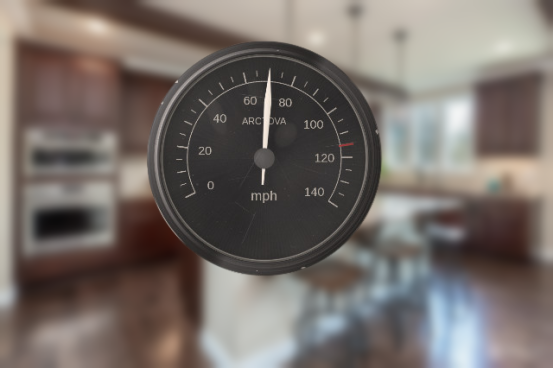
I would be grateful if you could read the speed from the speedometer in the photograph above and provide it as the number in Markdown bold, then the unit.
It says **70** mph
